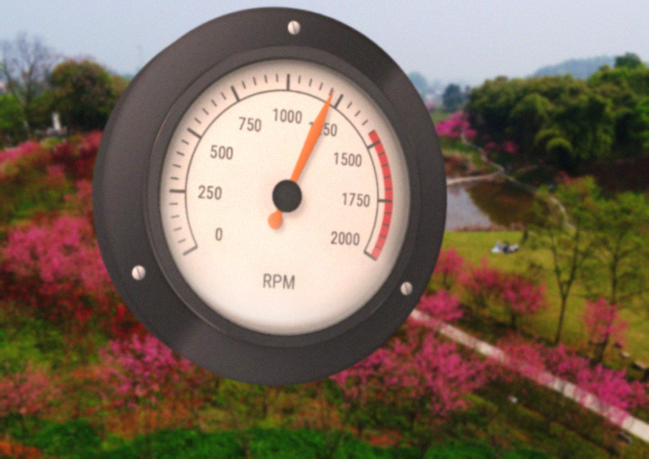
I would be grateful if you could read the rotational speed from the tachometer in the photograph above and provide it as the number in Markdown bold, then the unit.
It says **1200** rpm
